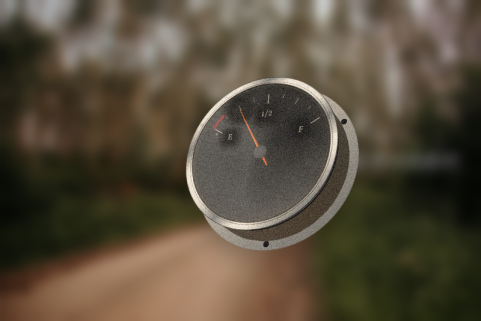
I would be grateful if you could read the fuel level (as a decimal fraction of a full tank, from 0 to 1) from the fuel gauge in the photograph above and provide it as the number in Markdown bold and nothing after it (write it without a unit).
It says **0.25**
